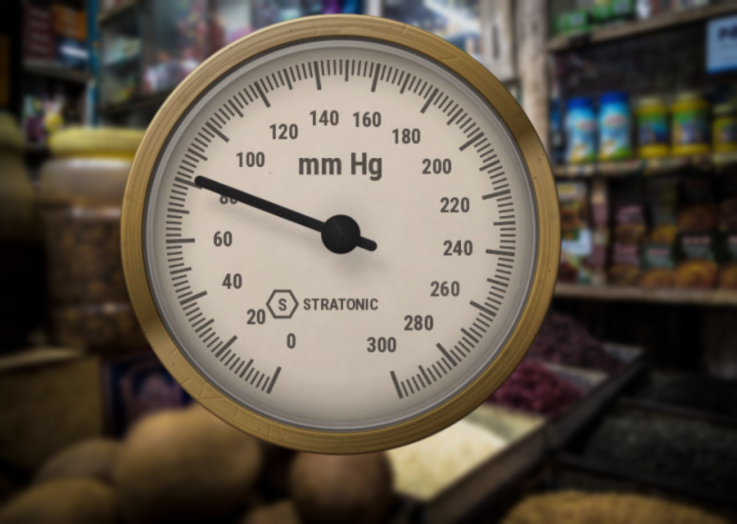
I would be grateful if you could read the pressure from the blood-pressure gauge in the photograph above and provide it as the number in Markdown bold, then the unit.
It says **82** mmHg
